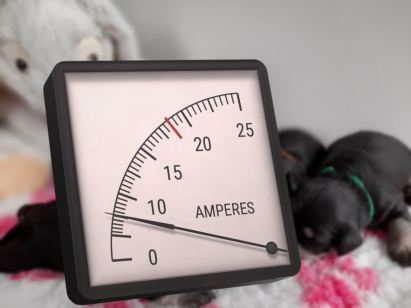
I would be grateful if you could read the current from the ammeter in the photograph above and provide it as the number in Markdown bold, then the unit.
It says **7.5** A
